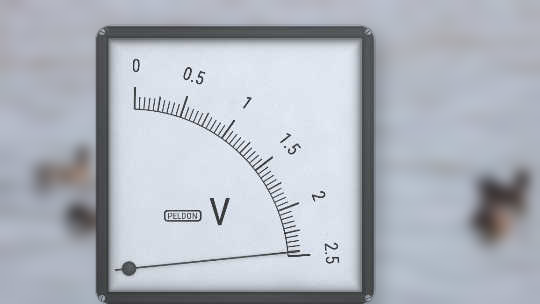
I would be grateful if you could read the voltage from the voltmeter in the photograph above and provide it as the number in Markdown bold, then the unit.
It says **2.45** V
